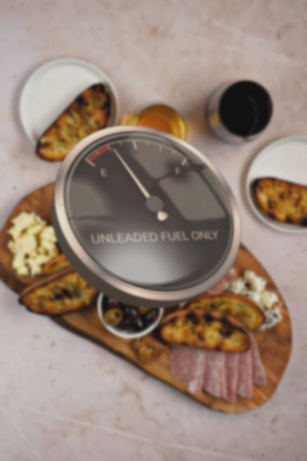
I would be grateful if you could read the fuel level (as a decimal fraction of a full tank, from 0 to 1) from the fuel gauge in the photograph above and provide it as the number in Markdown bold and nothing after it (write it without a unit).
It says **0.25**
